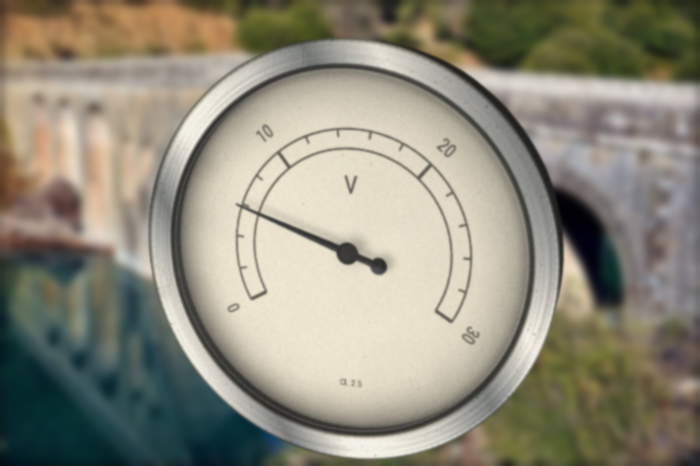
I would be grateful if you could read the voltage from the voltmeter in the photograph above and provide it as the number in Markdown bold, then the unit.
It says **6** V
